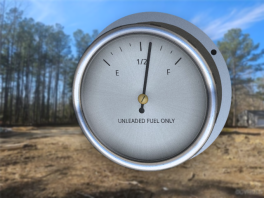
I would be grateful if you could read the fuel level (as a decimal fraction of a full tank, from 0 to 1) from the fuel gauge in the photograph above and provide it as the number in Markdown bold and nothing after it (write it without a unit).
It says **0.625**
